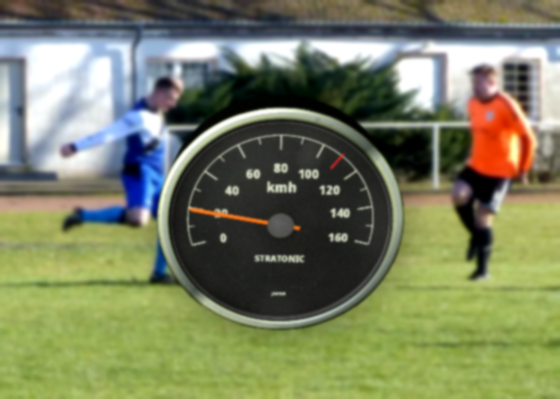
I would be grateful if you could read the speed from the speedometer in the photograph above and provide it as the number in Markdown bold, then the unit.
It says **20** km/h
